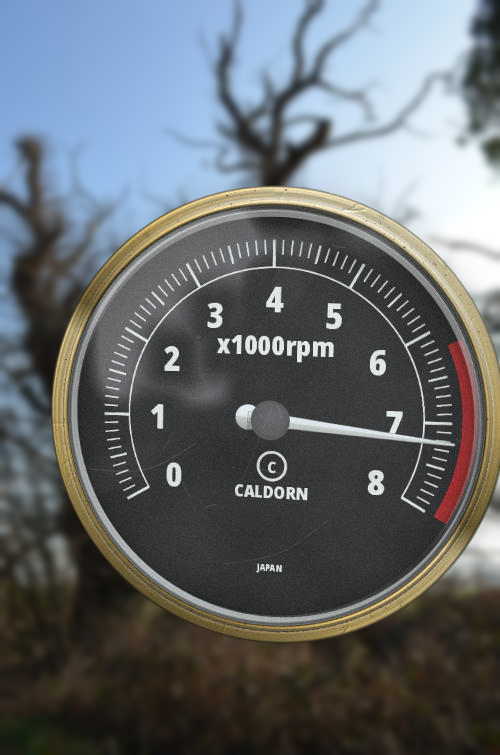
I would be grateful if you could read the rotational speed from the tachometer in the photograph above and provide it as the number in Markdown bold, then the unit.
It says **7200** rpm
